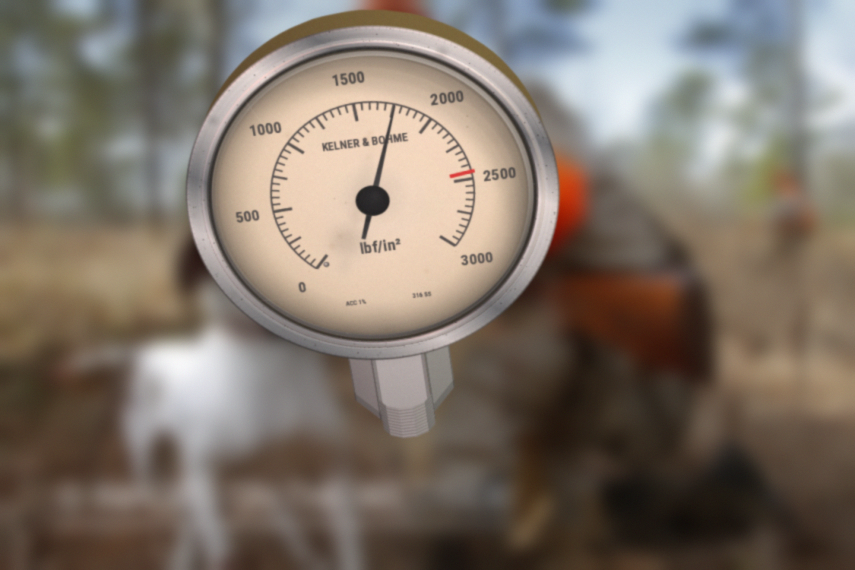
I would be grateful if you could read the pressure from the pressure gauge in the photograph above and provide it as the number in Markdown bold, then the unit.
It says **1750** psi
